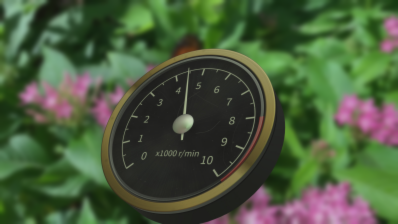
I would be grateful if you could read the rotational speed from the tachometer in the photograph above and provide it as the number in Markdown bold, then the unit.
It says **4500** rpm
